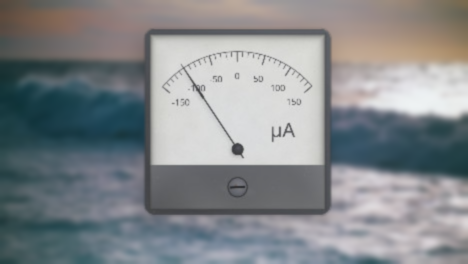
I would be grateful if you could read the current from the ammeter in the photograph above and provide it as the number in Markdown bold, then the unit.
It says **-100** µA
